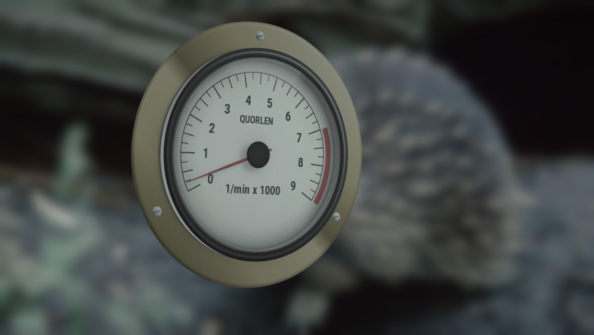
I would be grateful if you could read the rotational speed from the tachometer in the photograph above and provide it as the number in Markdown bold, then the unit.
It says **250** rpm
